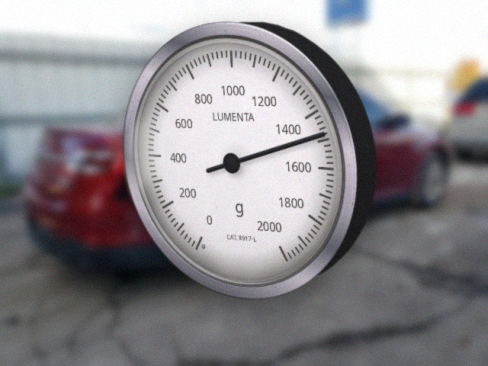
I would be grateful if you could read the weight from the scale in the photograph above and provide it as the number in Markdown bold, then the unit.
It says **1480** g
